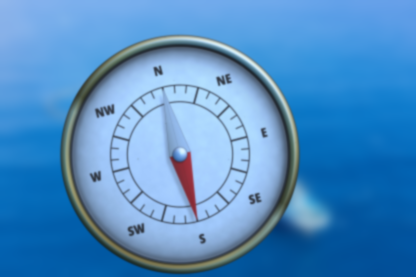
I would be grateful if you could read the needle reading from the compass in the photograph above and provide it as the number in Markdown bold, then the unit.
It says **180** °
